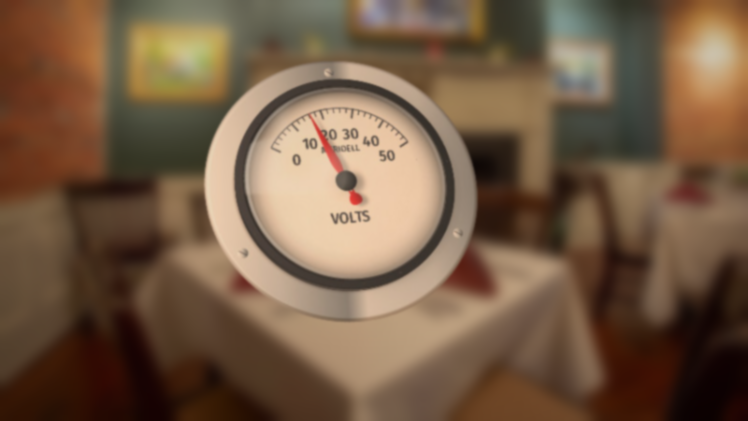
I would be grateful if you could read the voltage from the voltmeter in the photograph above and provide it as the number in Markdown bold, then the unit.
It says **16** V
